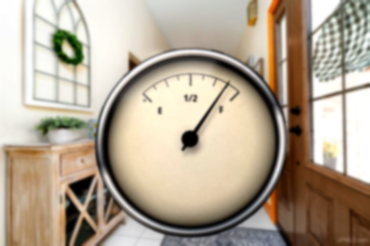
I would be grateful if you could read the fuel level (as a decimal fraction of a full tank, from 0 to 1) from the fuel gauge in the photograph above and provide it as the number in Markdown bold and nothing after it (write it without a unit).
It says **0.875**
